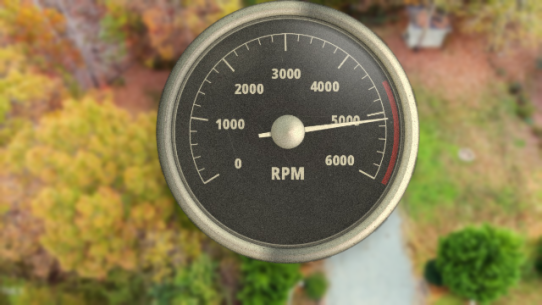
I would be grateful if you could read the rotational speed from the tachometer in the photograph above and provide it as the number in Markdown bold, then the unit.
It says **5100** rpm
